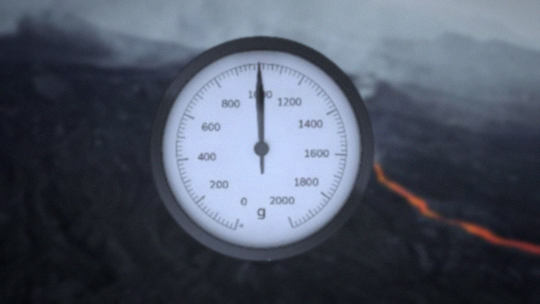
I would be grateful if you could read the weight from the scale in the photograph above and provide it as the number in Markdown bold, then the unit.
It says **1000** g
